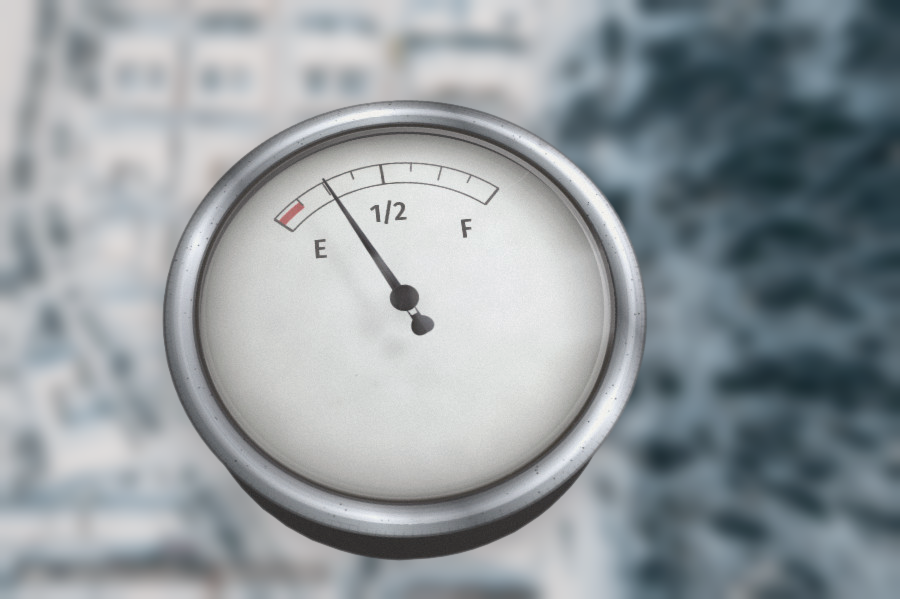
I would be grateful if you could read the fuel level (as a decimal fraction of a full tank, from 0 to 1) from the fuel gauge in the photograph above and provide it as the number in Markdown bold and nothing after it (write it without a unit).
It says **0.25**
